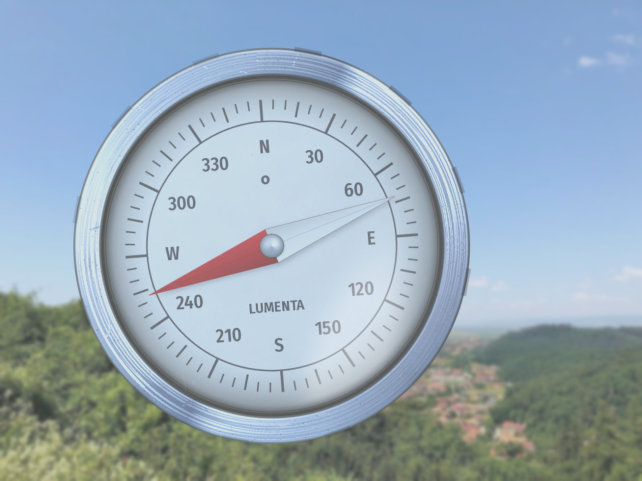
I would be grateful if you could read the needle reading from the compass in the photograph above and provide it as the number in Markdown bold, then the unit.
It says **252.5** °
